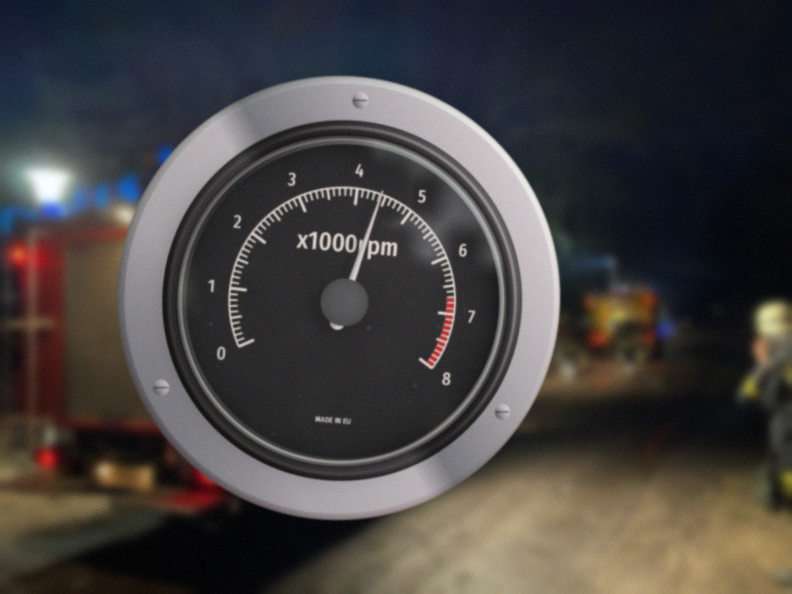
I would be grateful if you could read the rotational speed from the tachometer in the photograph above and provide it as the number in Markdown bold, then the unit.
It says **4400** rpm
